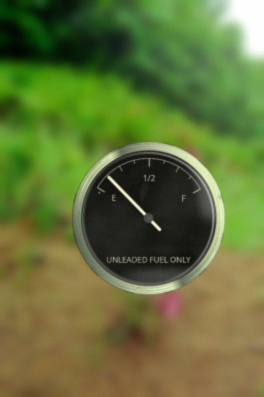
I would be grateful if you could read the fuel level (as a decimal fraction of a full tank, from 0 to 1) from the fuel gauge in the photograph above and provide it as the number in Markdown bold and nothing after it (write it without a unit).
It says **0.125**
